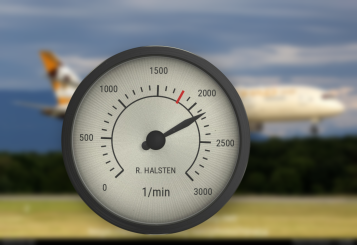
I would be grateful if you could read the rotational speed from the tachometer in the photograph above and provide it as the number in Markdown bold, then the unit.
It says **2150** rpm
